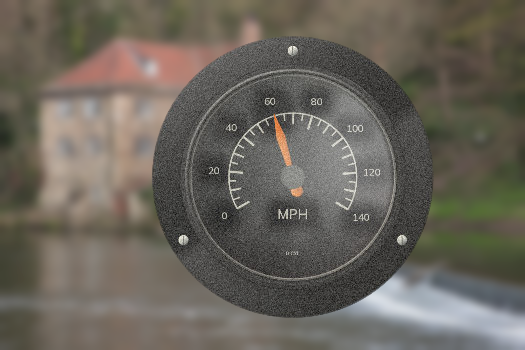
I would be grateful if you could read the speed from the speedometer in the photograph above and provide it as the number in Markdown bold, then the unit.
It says **60** mph
